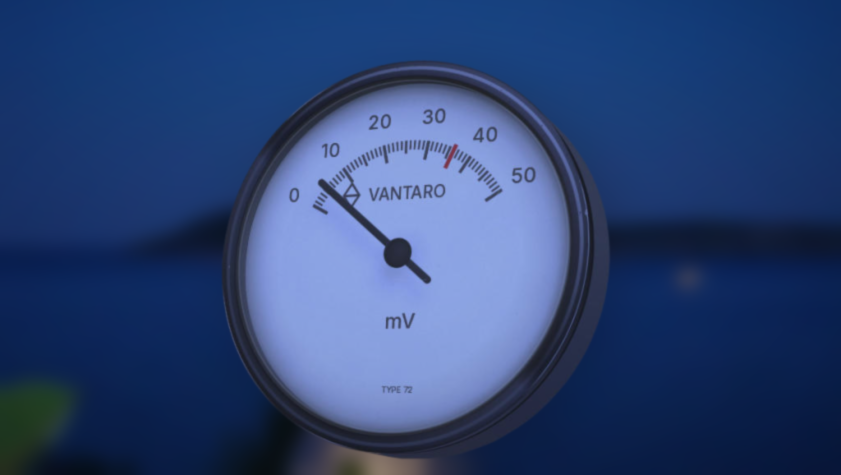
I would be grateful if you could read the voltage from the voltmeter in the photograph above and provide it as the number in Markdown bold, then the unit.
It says **5** mV
